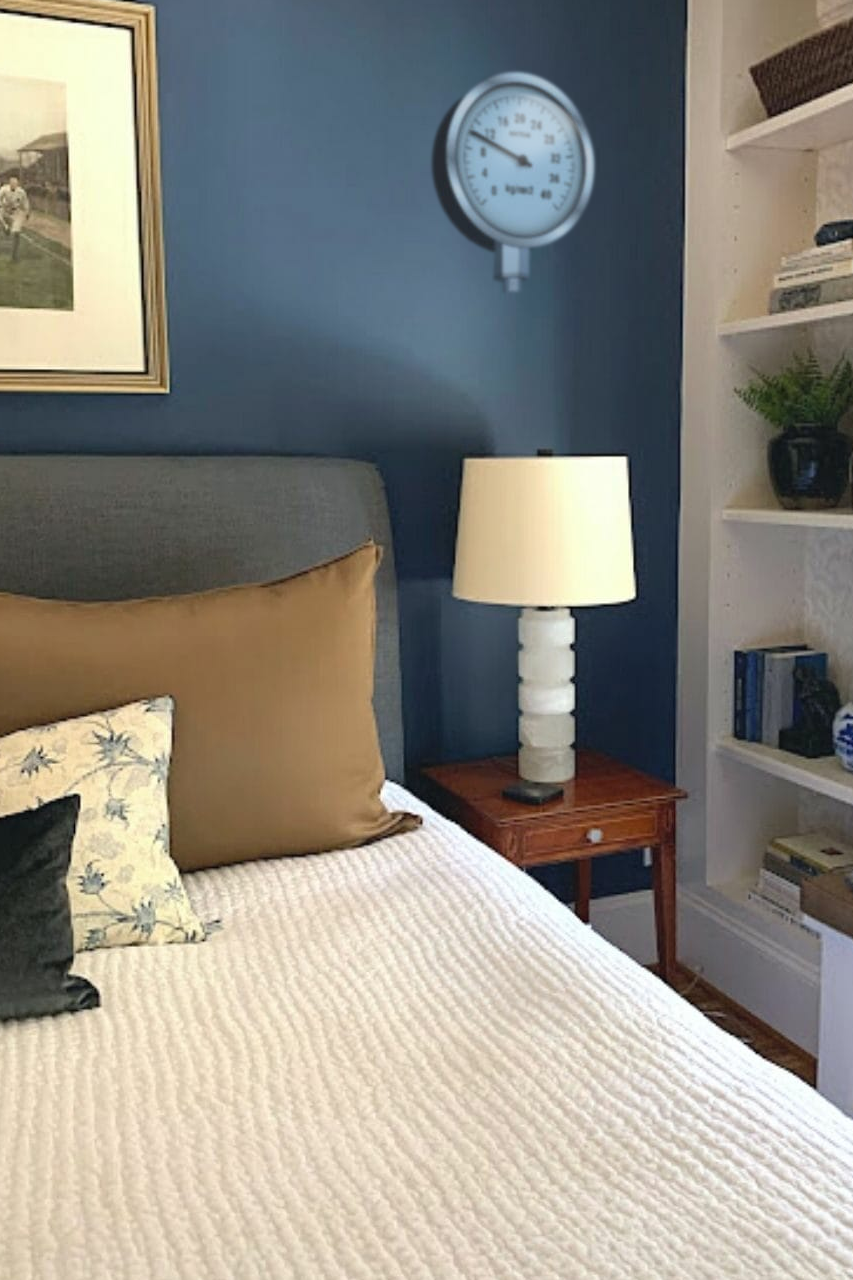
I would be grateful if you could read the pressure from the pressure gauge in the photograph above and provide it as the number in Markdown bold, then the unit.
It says **10** kg/cm²
